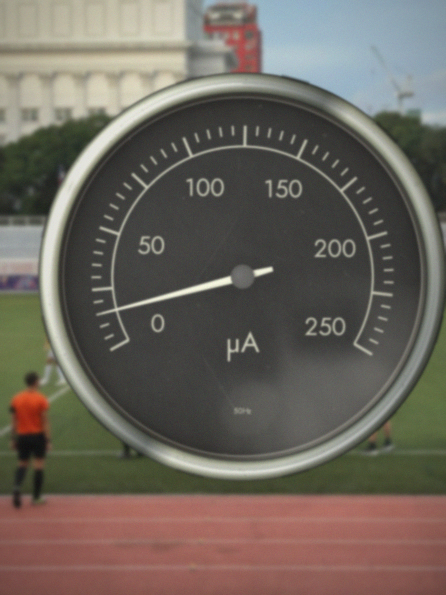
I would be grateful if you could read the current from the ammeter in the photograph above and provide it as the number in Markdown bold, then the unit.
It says **15** µA
